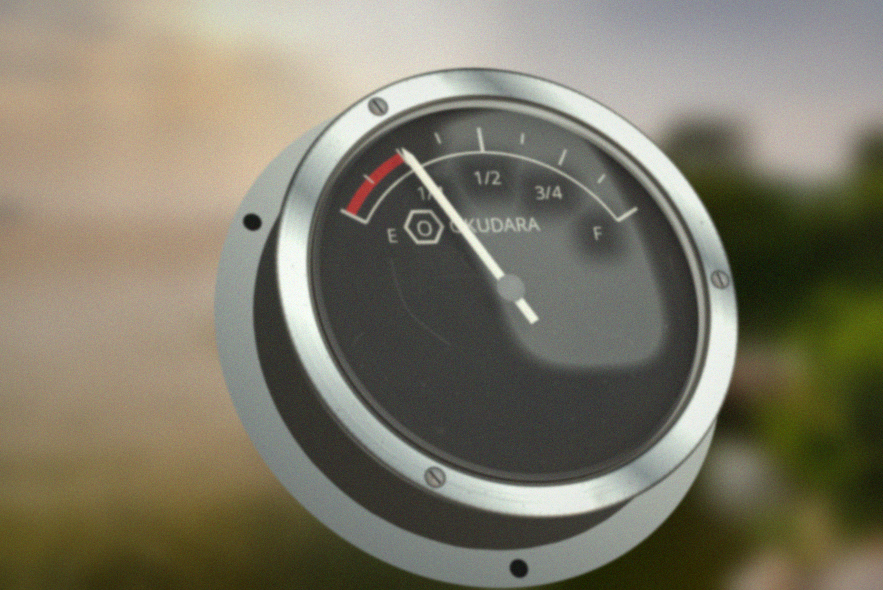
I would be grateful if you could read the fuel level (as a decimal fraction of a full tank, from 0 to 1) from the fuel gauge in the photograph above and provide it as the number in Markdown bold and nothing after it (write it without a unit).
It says **0.25**
